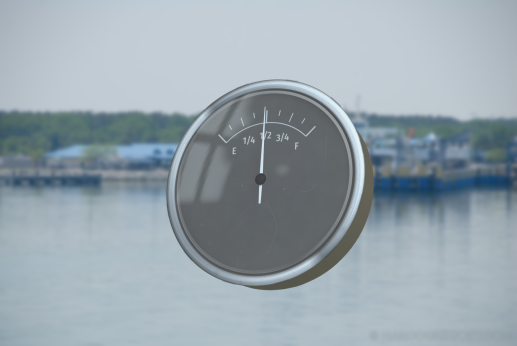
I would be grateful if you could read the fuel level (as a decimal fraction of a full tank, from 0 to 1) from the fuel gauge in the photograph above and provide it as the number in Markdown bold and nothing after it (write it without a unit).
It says **0.5**
